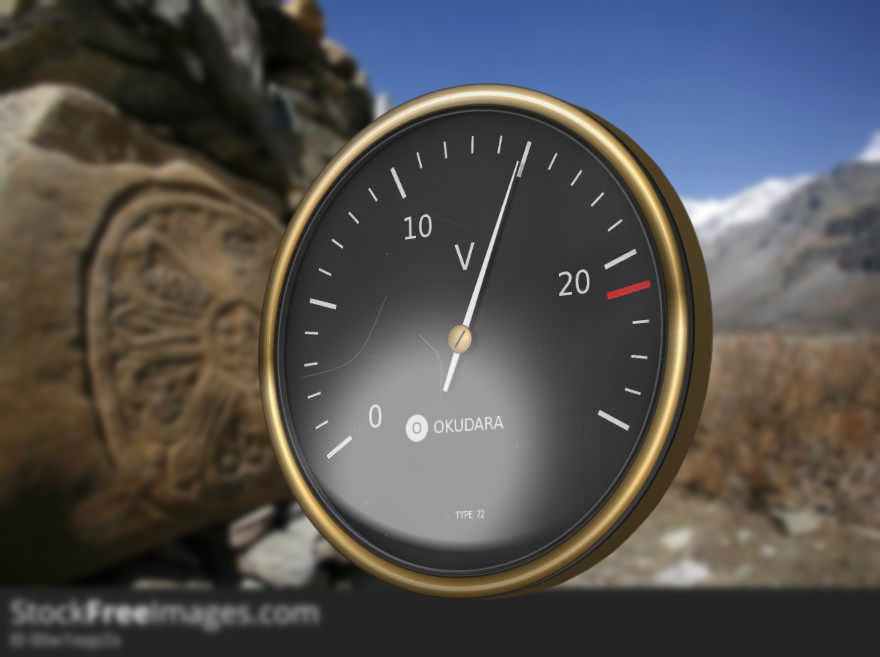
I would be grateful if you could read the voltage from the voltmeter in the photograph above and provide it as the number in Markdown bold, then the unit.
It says **15** V
